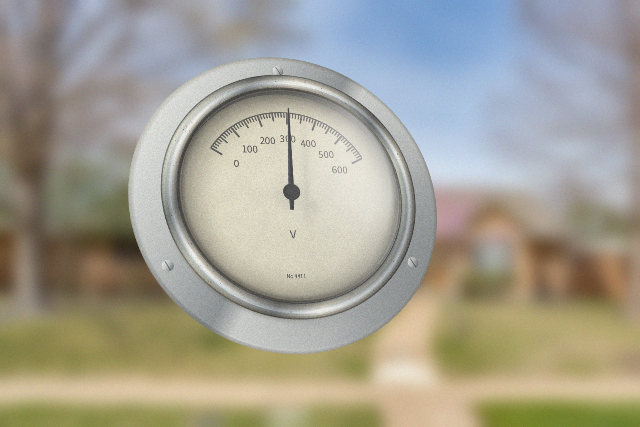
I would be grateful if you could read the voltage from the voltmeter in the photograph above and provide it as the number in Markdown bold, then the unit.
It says **300** V
